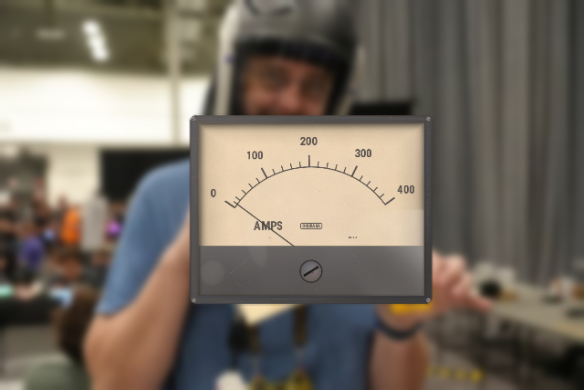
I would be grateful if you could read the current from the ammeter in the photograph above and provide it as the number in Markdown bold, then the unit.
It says **10** A
